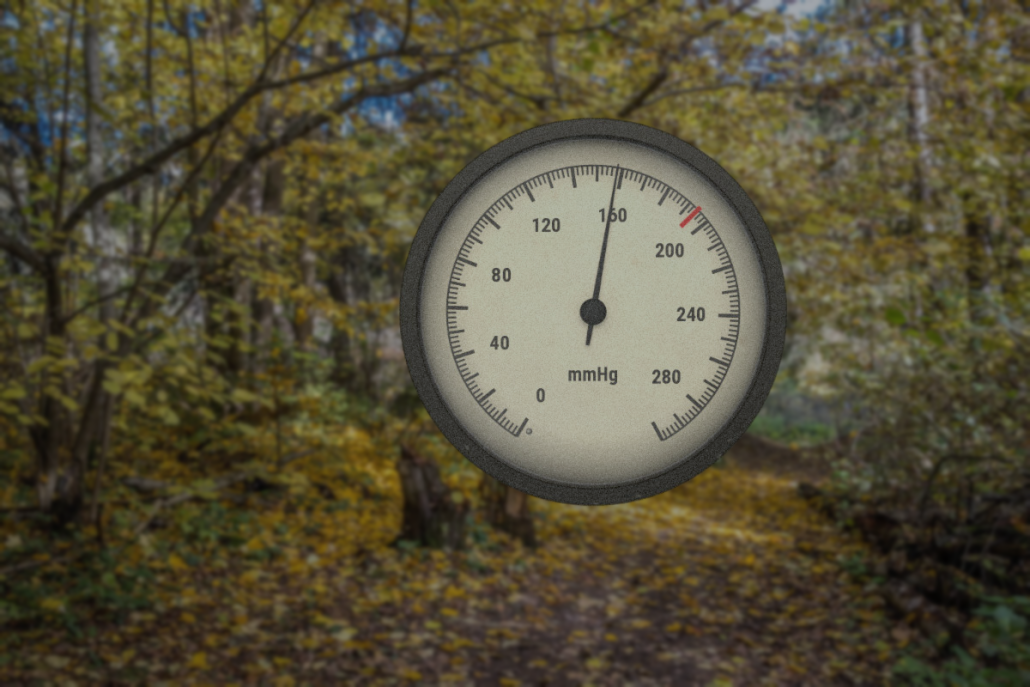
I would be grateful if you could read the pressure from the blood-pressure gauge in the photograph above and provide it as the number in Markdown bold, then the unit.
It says **158** mmHg
